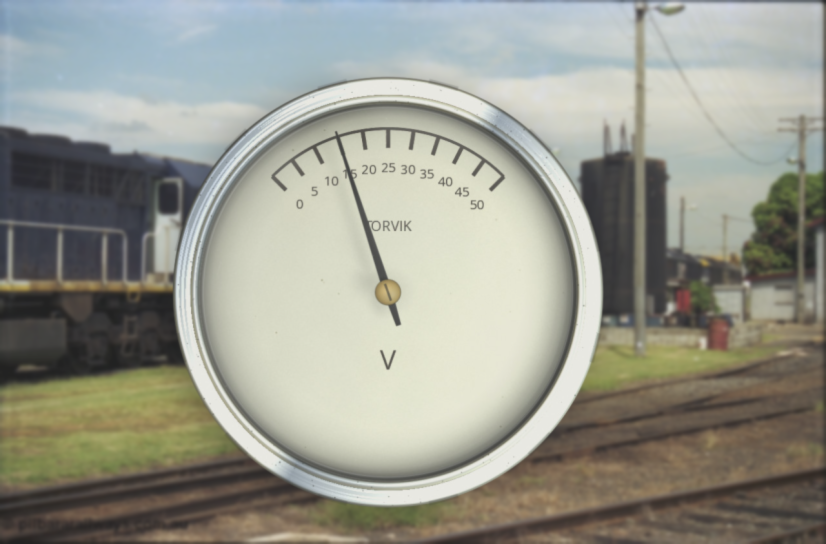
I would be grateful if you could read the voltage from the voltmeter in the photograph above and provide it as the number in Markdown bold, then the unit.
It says **15** V
